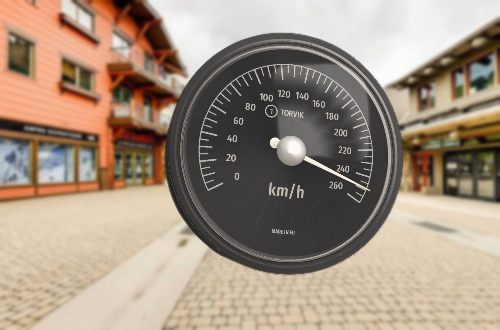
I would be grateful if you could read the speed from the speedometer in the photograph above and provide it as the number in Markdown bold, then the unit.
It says **250** km/h
